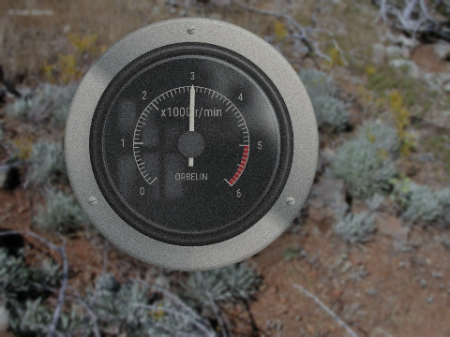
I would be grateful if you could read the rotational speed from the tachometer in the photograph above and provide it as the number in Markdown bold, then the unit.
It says **3000** rpm
